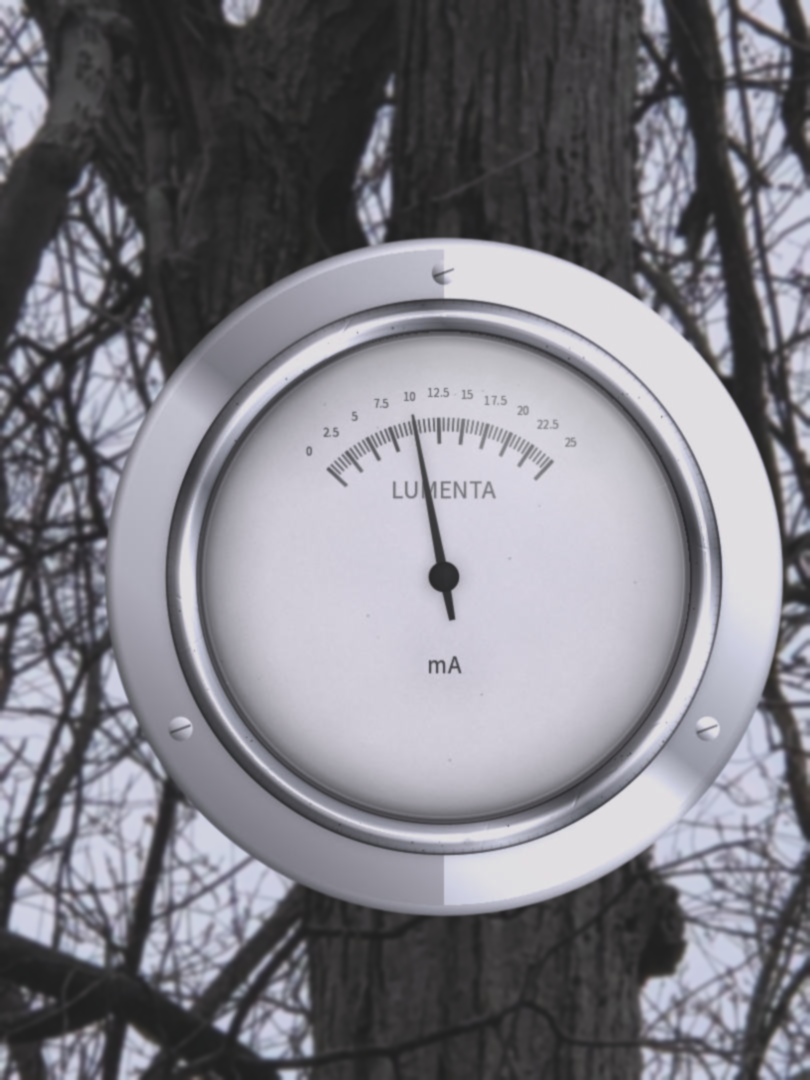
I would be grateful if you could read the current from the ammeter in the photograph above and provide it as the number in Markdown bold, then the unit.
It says **10** mA
